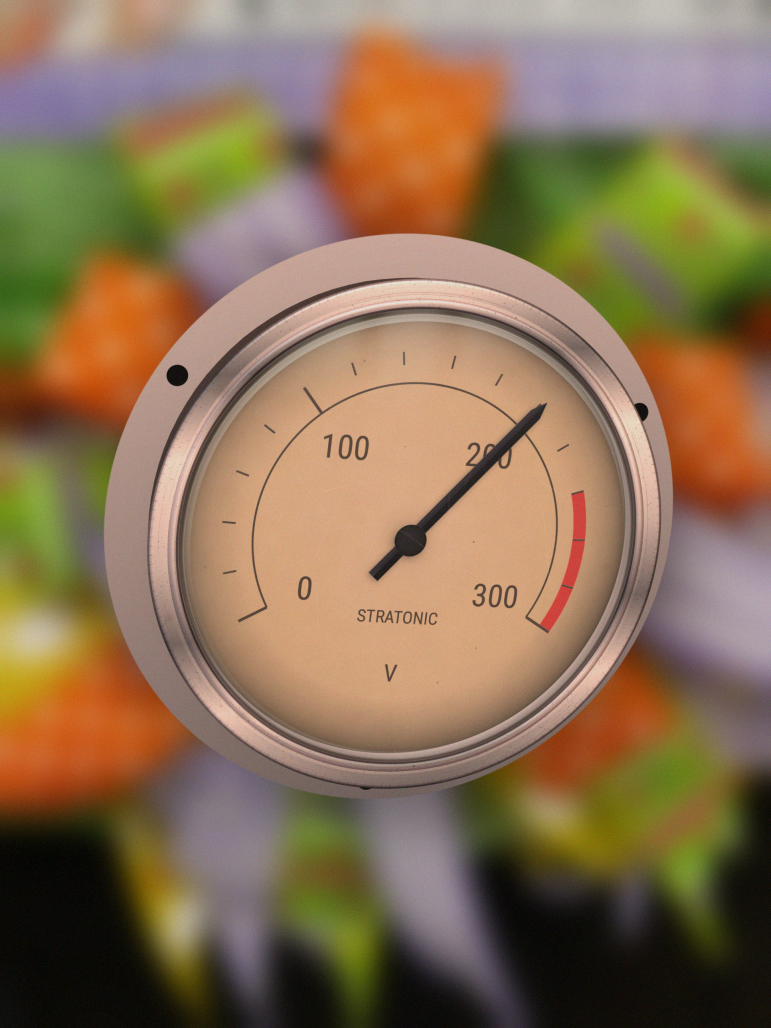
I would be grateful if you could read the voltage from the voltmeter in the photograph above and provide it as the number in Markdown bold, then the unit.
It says **200** V
